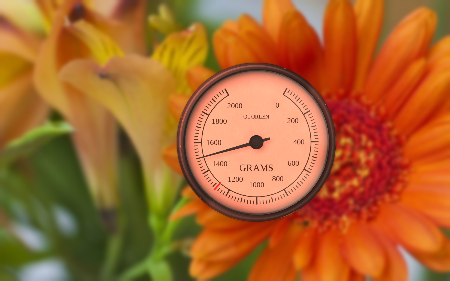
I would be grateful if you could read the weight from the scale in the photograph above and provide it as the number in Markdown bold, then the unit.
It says **1500** g
